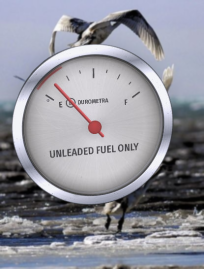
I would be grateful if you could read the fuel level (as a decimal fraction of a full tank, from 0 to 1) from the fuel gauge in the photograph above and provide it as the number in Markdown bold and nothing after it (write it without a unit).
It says **0.125**
